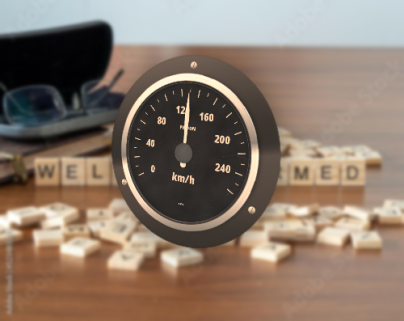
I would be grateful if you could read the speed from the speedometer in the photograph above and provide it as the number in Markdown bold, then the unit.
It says **130** km/h
